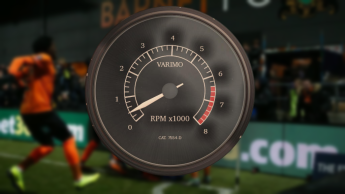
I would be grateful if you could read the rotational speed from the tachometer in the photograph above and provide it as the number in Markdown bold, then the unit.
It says **400** rpm
